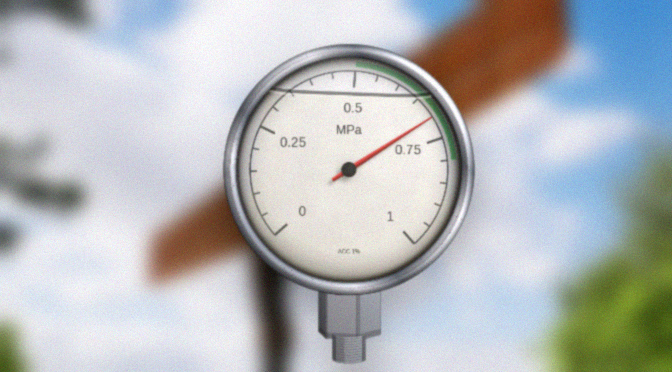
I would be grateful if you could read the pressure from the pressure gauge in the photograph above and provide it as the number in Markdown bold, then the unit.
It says **0.7** MPa
